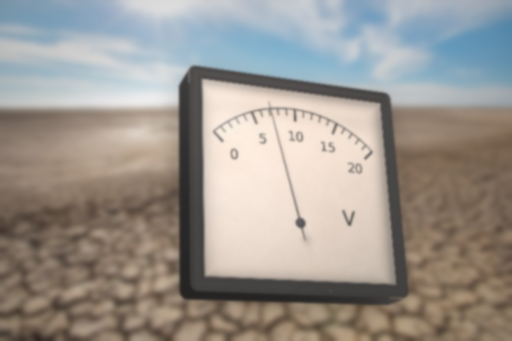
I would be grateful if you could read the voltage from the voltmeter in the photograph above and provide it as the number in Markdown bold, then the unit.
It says **7** V
